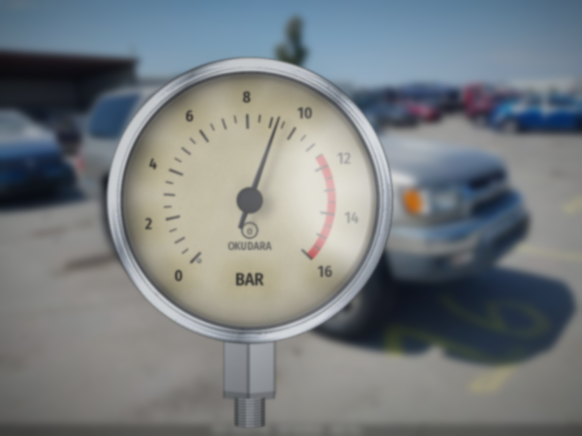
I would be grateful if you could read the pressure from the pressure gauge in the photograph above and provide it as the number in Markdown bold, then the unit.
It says **9.25** bar
